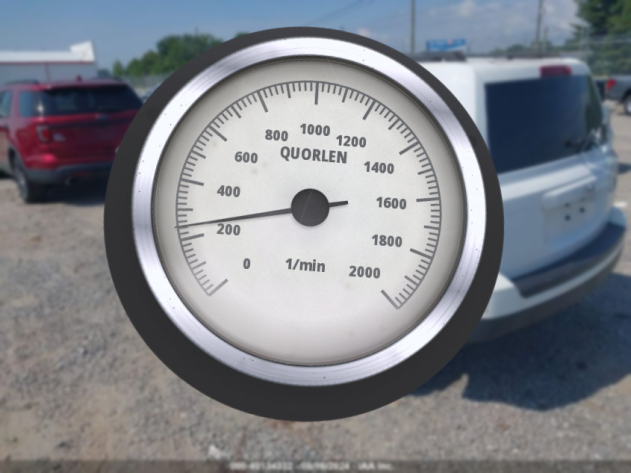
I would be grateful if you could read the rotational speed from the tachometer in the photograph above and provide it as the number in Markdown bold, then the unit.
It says **240** rpm
